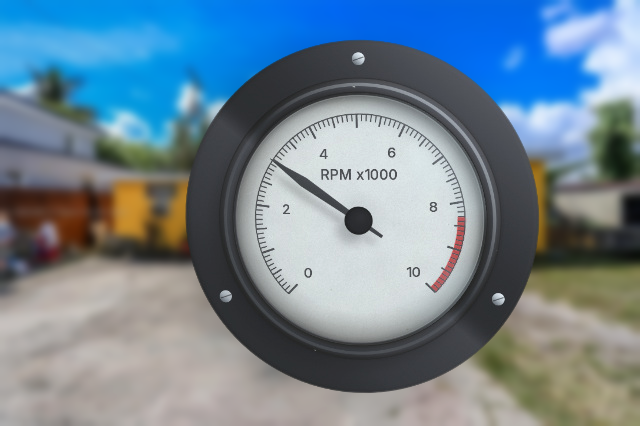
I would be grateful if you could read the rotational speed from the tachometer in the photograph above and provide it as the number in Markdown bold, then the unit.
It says **3000** rpm
